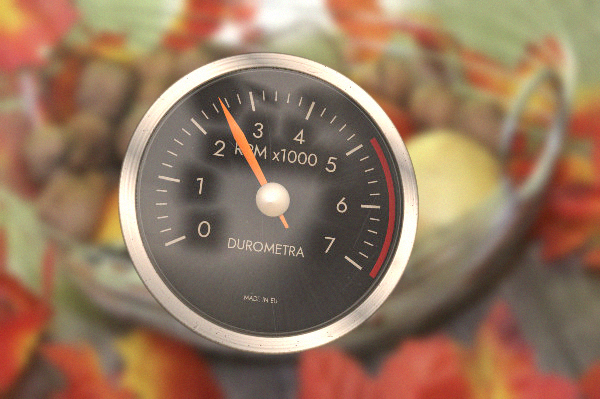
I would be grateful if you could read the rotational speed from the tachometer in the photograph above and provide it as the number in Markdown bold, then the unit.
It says **2500** rpm
